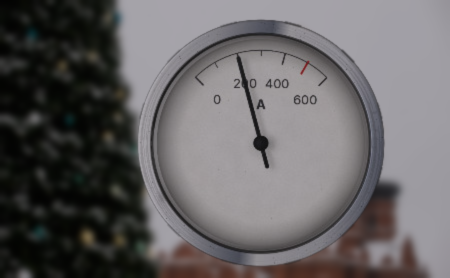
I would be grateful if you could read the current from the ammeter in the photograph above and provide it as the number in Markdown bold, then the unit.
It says **200** A
